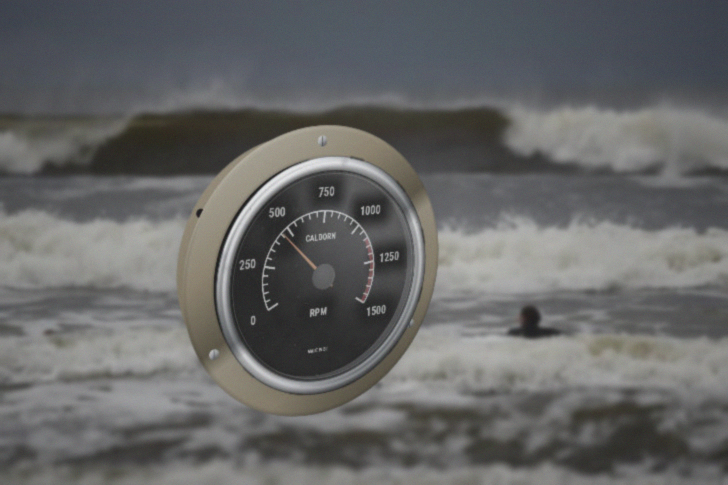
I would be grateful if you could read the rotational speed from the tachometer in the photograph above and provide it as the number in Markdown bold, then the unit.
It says **450** rpm
